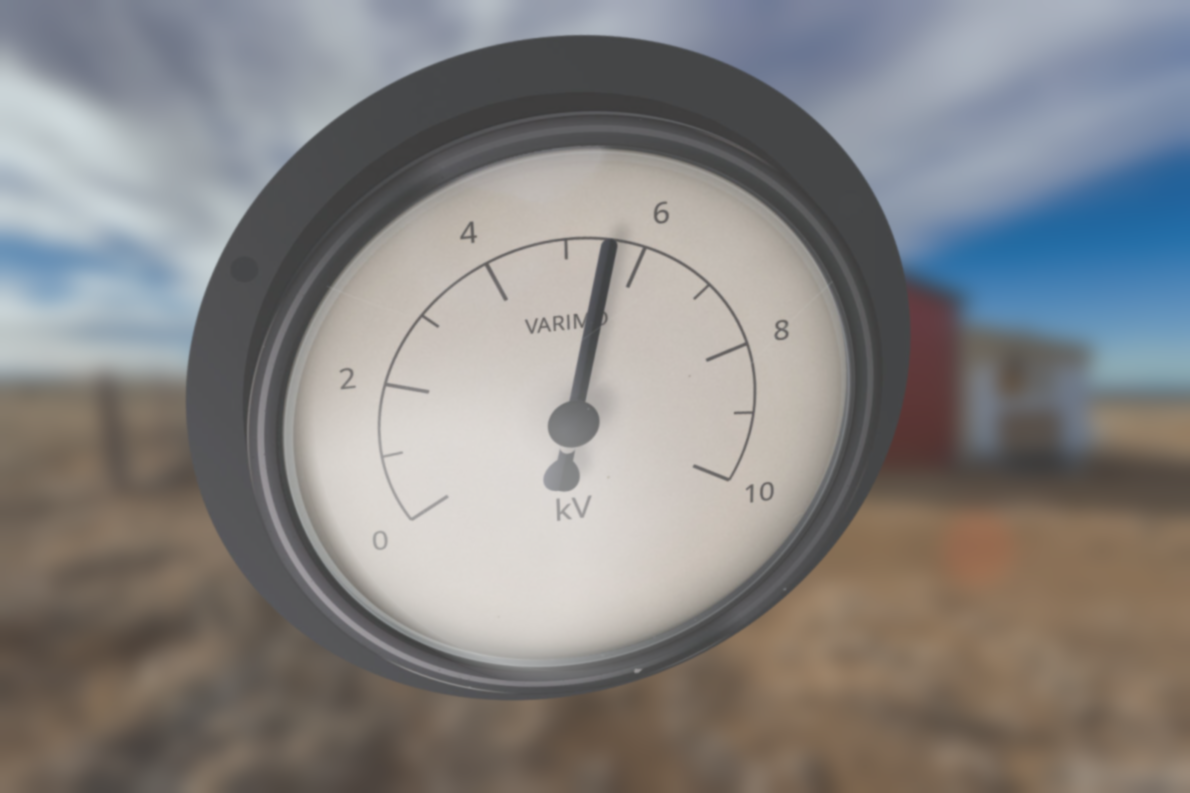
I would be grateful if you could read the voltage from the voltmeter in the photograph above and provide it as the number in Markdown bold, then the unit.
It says **5.5** kV
